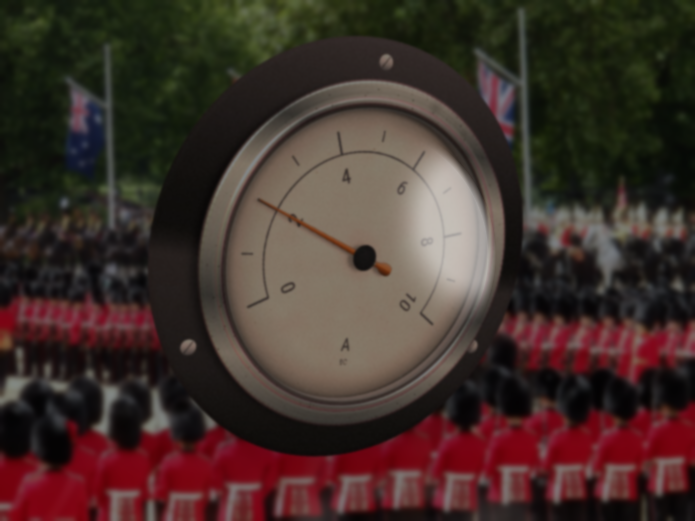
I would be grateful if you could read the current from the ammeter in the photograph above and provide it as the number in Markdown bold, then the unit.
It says **2** A
